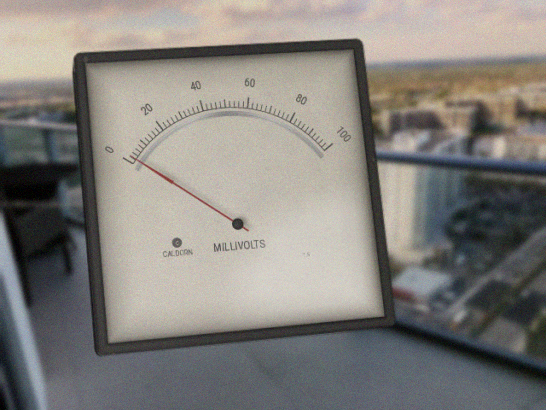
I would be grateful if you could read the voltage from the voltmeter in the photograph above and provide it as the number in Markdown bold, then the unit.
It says **2** mV
